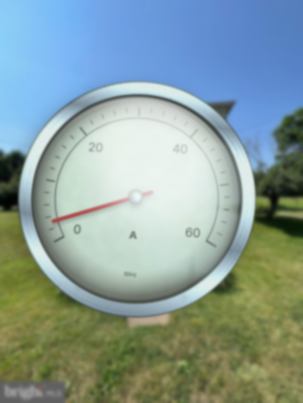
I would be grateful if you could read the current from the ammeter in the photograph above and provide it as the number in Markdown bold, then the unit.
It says **3** A
